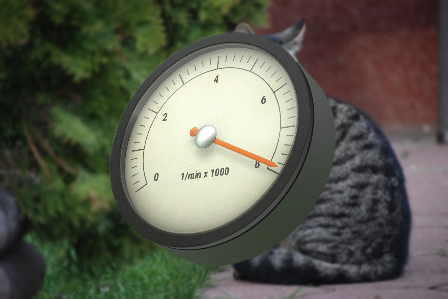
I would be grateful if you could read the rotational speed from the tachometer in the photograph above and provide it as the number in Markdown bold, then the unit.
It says **7900** rpm
